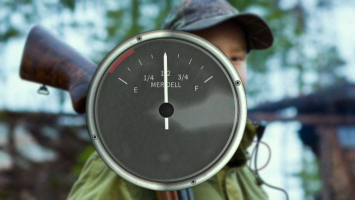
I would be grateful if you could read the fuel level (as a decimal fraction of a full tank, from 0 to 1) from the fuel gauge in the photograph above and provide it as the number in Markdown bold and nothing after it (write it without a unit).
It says **0.5**
